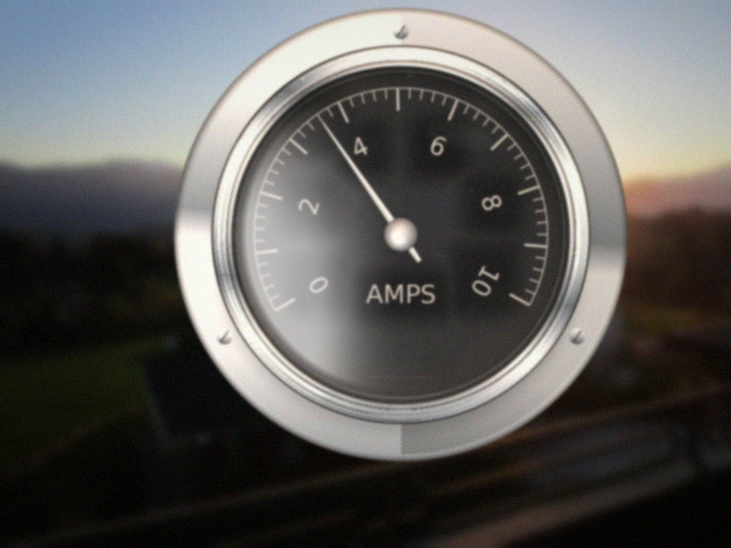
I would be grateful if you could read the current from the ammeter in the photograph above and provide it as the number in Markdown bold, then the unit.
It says **3.6** A
